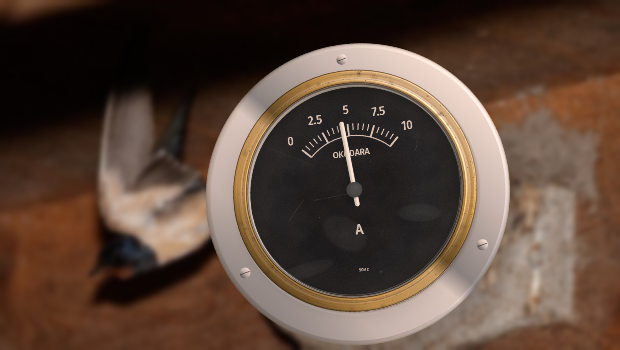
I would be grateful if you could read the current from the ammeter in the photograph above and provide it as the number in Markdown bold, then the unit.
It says **4.5** A
